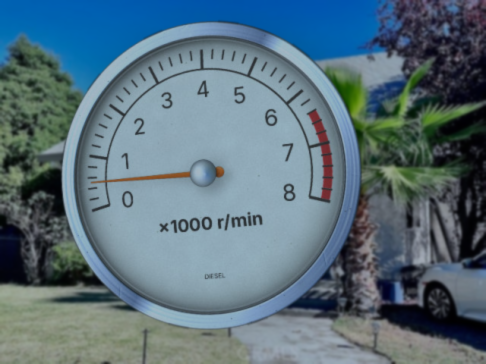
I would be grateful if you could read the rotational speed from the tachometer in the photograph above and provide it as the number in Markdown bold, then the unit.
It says **500** rpm
